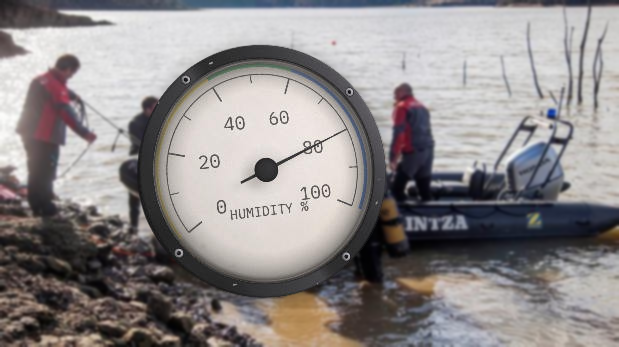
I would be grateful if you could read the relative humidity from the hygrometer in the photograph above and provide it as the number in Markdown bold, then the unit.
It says **80** %
